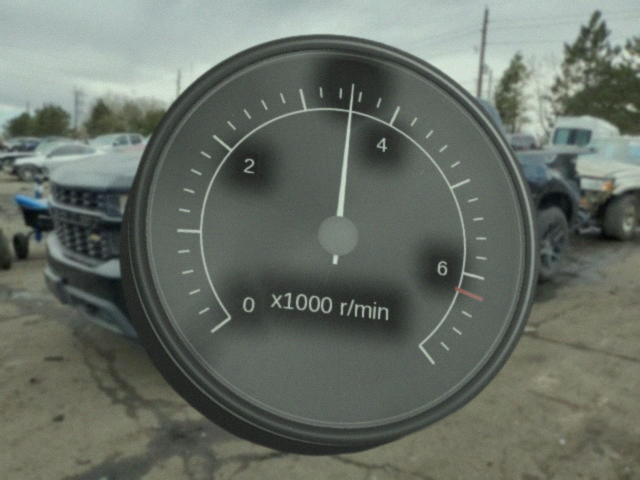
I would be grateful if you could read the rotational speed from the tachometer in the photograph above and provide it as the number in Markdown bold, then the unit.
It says **3500** rpm
